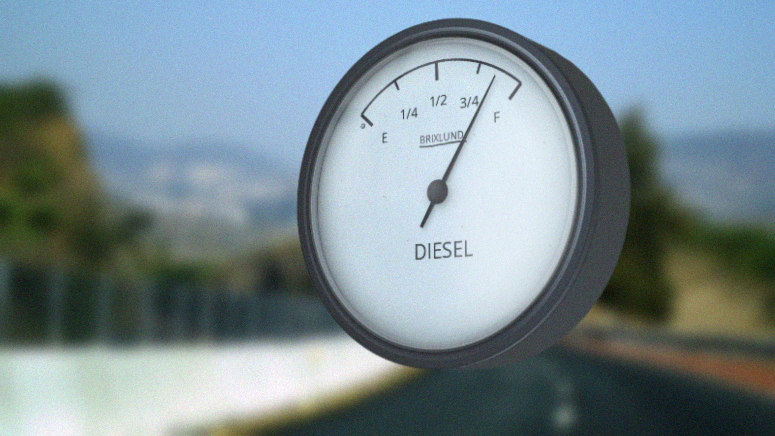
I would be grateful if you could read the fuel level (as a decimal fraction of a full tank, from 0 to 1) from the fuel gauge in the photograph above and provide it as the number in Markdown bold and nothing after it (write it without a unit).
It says **0.875**
